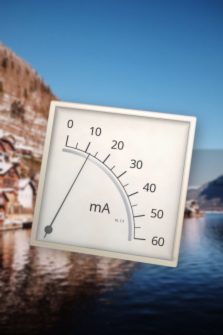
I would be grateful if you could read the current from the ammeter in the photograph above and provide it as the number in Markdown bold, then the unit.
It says **12.5** mA
